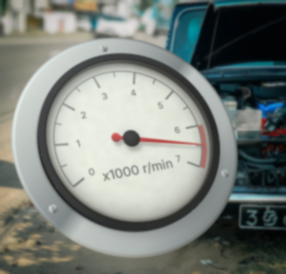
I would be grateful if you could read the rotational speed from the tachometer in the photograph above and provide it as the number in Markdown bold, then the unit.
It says **6500** rpm
